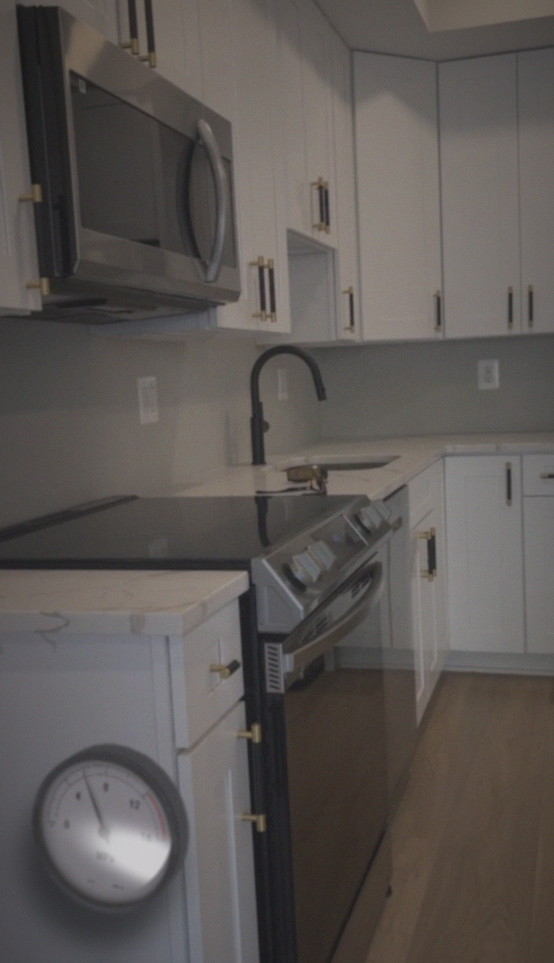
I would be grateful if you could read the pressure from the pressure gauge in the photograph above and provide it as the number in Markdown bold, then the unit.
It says **6** MPa
